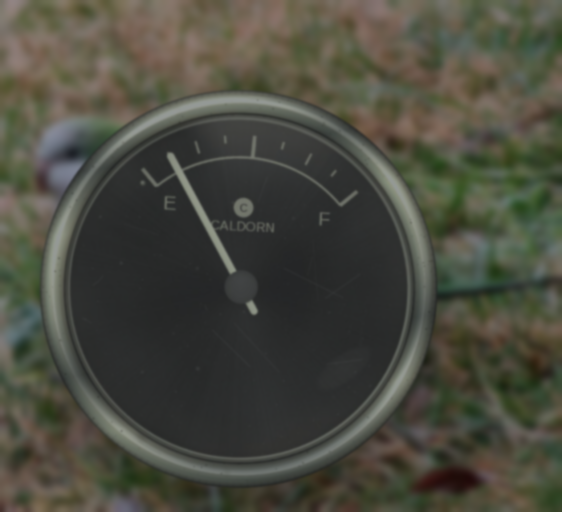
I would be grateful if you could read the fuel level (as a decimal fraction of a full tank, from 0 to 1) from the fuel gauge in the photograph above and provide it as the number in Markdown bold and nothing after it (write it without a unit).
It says **0.125**
